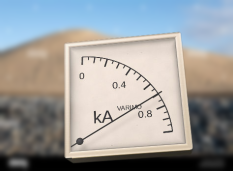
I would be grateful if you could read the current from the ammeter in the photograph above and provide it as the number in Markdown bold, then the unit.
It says **0.7** kA
